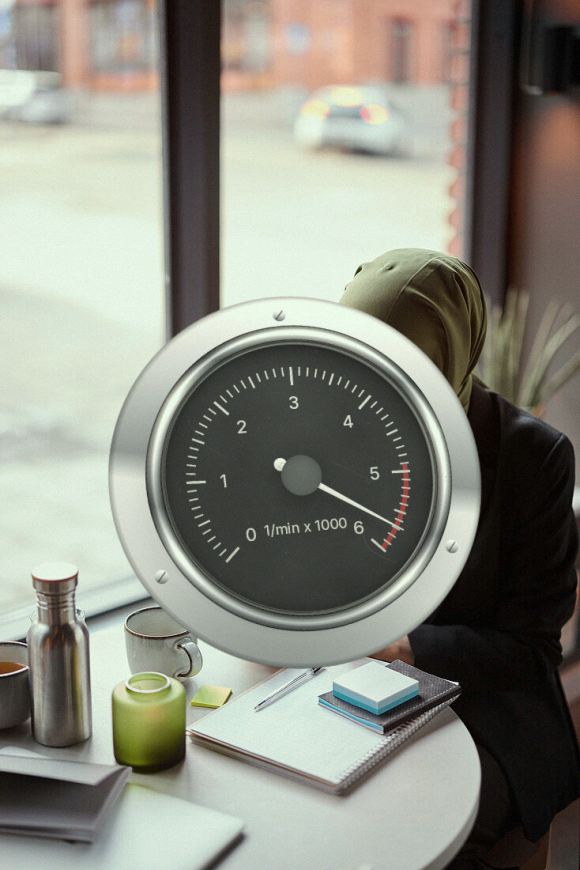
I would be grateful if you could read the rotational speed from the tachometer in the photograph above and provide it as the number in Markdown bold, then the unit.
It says **5700** rpm
